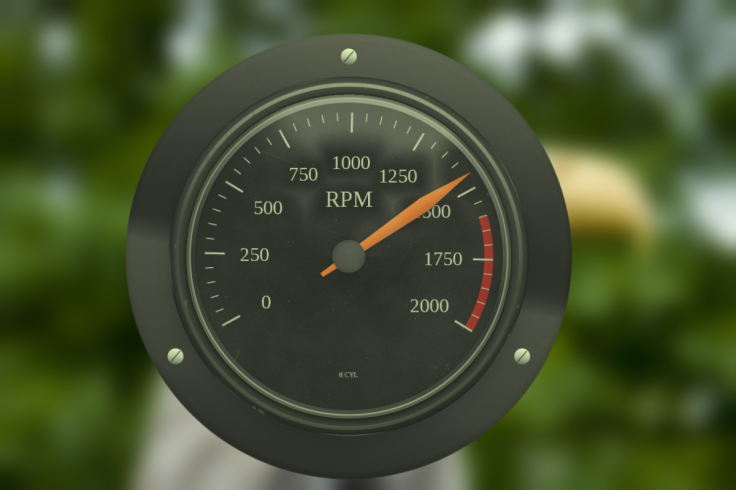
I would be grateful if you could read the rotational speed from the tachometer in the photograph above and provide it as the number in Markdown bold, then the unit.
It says **1450** rpm
